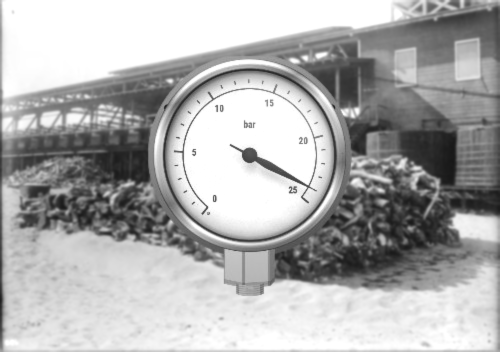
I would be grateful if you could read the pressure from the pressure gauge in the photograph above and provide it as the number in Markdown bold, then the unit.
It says **24** bar
